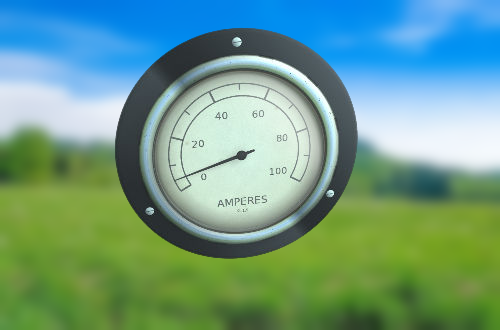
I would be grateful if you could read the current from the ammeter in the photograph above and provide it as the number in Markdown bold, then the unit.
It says **5** A
